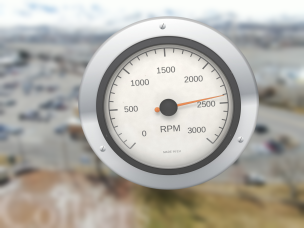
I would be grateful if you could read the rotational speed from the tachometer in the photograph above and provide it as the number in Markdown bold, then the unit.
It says **2400** rpm
